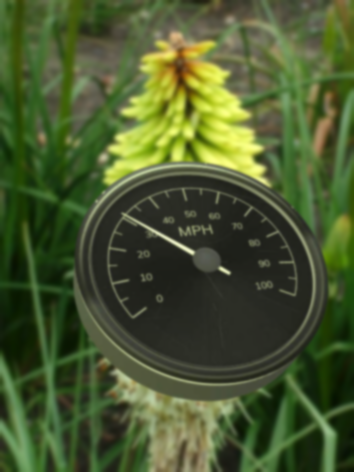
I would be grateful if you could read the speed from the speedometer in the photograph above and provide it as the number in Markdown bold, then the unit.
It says **30** mph
